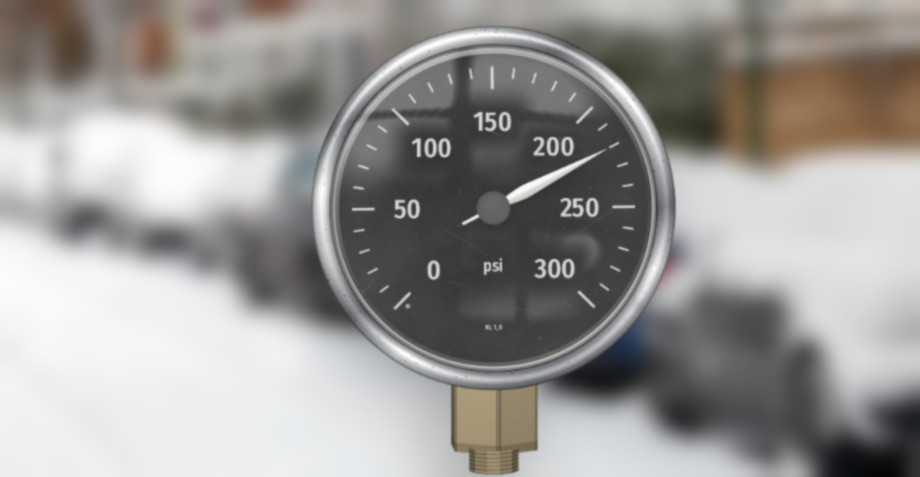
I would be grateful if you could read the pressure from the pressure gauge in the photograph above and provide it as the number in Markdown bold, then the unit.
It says **220** psi
